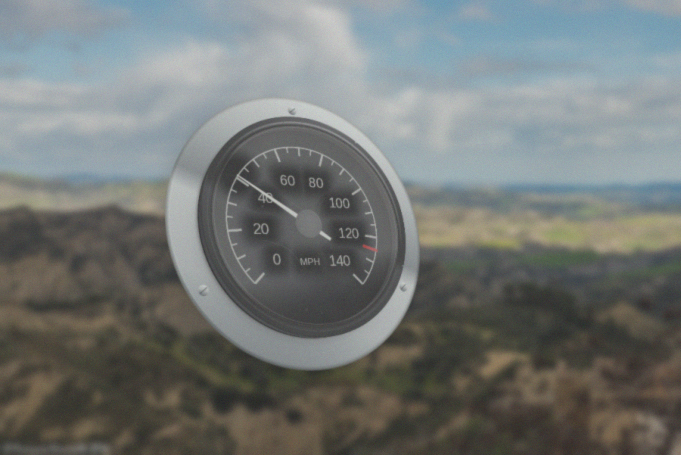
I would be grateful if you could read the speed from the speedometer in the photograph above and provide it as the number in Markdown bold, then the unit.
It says **40** mph
